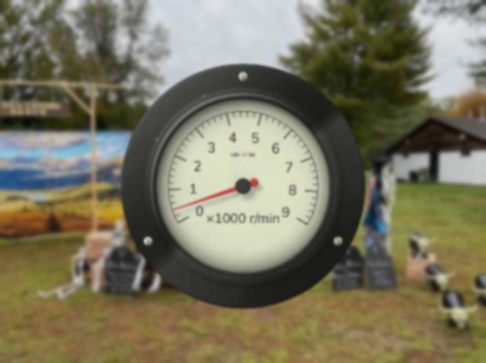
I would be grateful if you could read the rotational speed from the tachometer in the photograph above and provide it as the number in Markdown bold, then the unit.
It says **400** rpm
